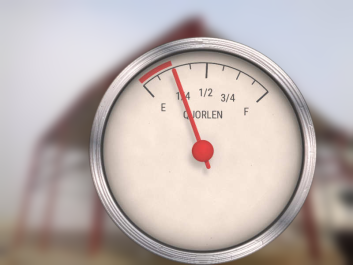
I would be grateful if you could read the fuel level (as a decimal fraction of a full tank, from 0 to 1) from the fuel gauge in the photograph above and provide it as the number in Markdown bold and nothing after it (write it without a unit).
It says **0.25**
